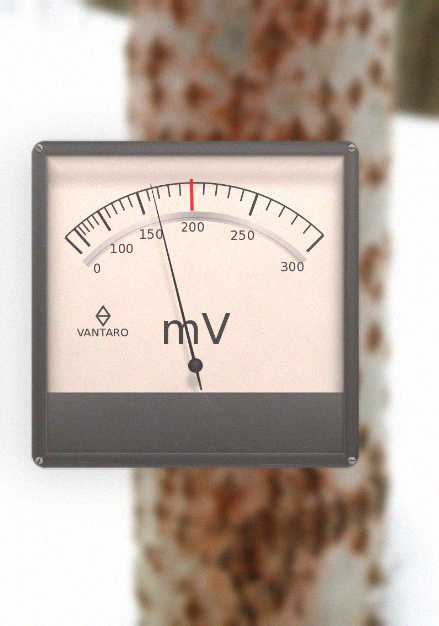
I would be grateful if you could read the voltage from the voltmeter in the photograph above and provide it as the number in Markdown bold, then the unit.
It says **165** mV
